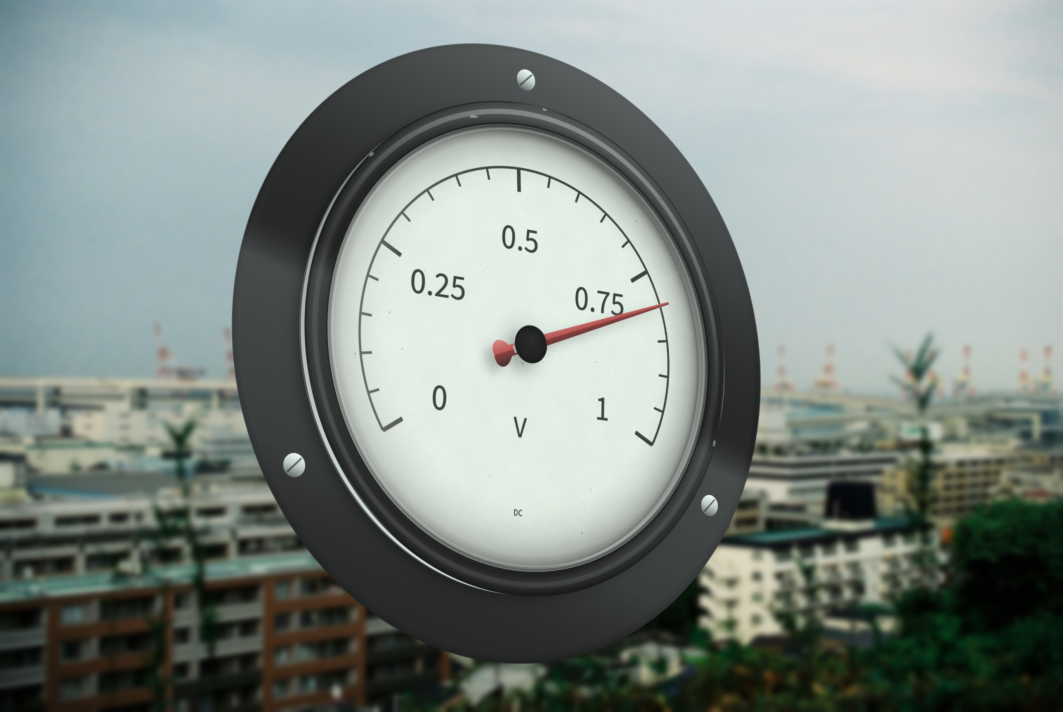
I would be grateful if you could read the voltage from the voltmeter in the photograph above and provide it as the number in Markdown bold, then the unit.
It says **0.8** V
